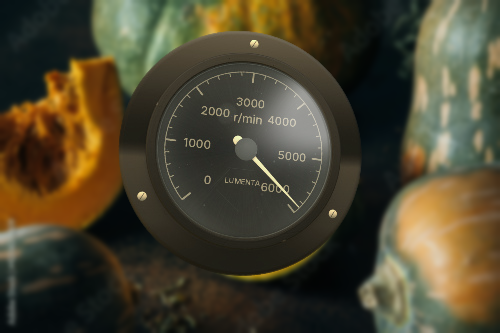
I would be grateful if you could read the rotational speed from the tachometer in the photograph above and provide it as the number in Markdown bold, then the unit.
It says **5900** rpm
